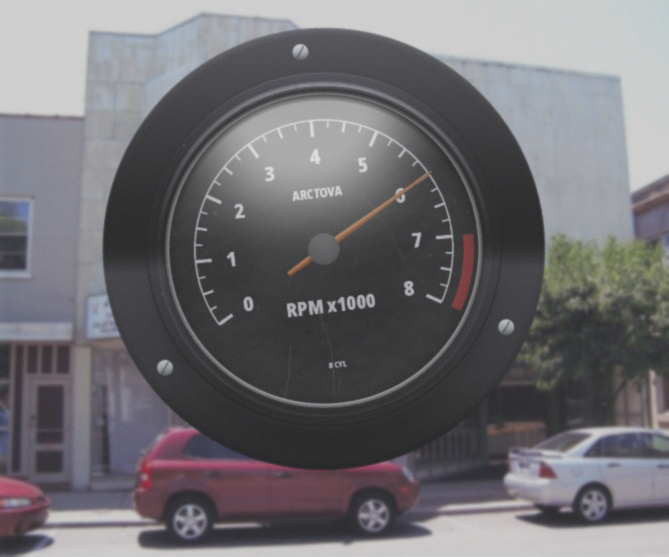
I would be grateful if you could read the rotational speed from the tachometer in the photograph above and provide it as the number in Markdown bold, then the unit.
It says **6000** rpm
